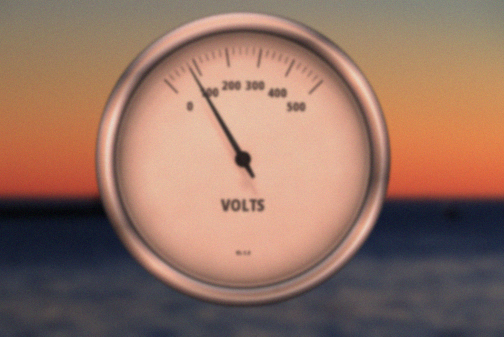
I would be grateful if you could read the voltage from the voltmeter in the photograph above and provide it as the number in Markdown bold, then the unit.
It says **80** V
